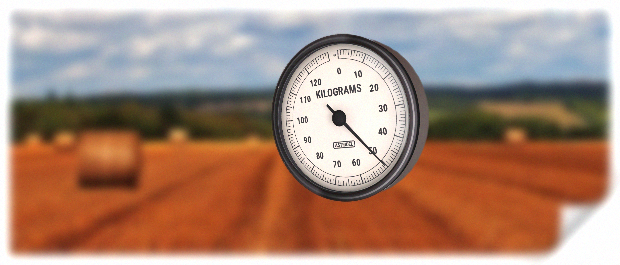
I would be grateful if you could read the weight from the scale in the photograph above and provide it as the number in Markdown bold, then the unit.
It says **50** kg
